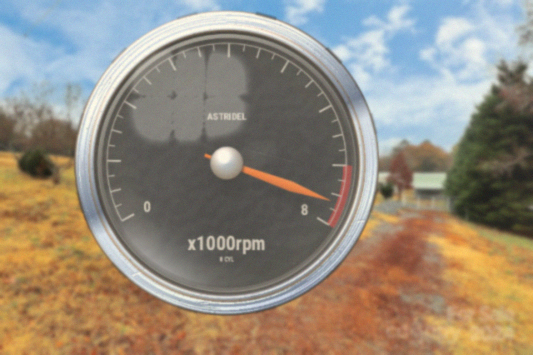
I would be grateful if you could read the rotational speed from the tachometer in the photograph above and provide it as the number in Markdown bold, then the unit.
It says **7625** rpm
